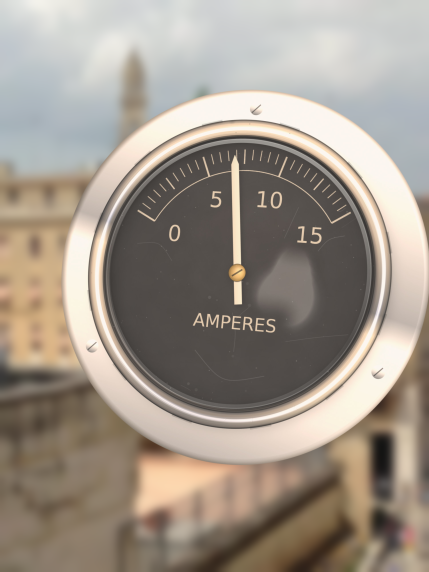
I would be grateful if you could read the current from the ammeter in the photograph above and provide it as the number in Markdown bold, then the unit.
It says **7** A
